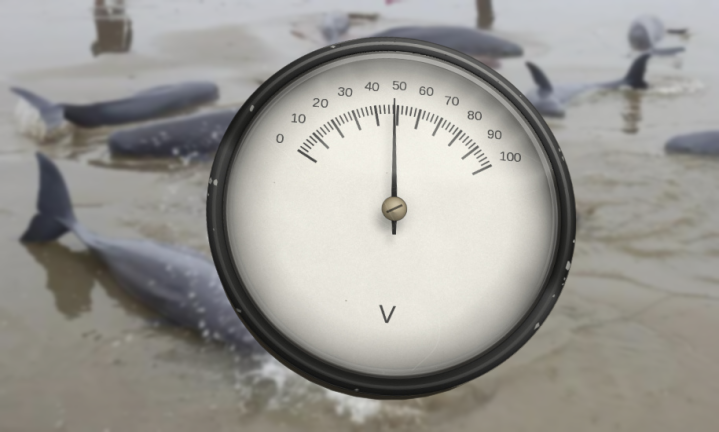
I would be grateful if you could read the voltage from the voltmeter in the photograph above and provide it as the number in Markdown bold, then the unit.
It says **48** V
